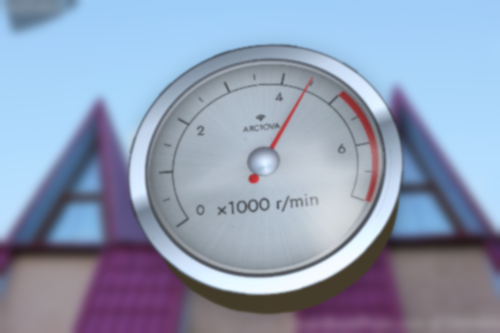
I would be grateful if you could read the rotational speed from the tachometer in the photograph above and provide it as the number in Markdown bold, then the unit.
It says **4500** rpm
